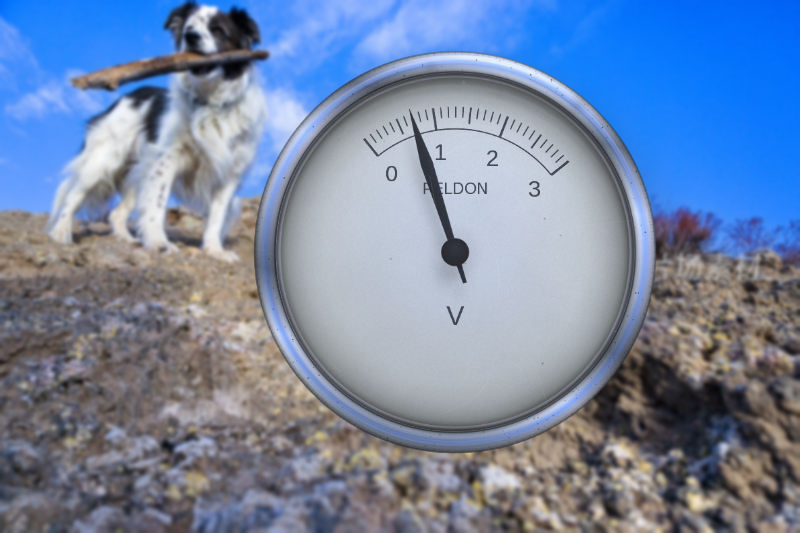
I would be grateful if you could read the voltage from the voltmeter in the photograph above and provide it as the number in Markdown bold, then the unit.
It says **0.7** V
